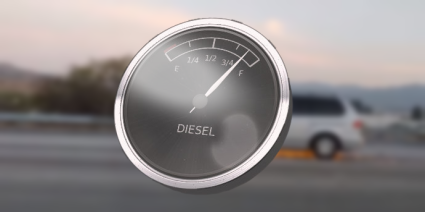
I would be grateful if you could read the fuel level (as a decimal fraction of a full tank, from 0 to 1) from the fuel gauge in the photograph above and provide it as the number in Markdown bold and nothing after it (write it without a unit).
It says **0.875**
